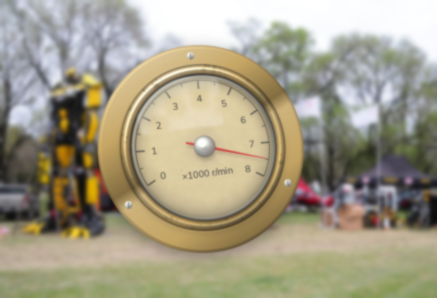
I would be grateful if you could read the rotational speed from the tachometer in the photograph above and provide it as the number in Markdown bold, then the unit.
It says **7500** rpm
